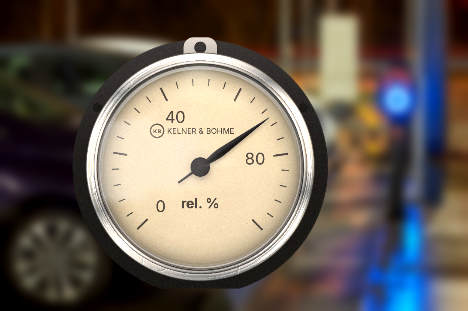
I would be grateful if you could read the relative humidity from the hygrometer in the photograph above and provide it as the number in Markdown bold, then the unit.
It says **70** %
